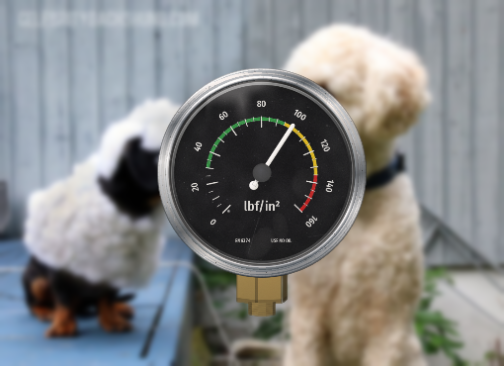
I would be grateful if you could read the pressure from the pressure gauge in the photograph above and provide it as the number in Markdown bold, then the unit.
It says **100** psi
